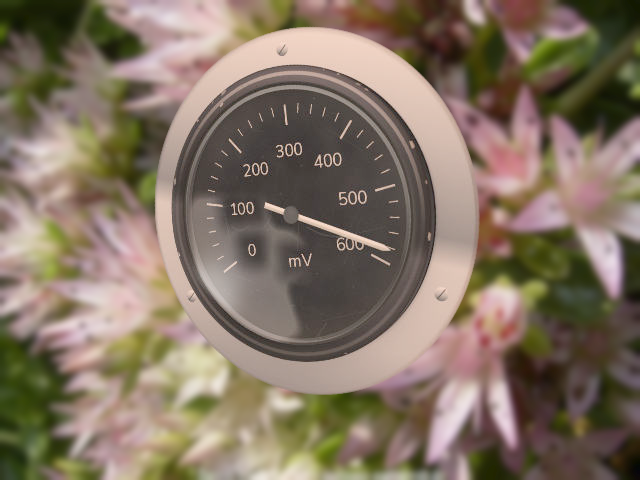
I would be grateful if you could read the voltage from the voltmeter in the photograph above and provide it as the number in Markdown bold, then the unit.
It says **580** mV
